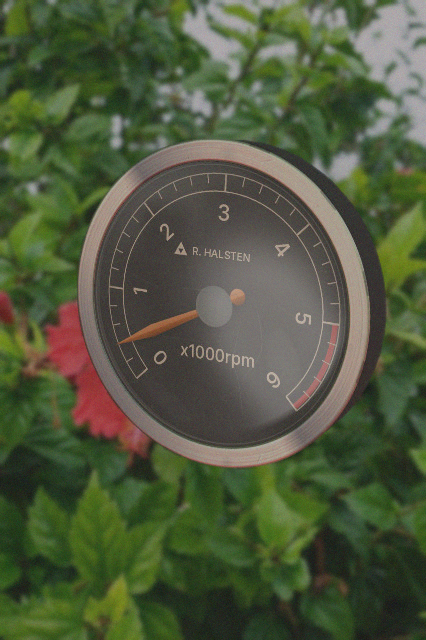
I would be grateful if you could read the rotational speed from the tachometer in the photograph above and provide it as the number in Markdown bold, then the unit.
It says **400** rpm
